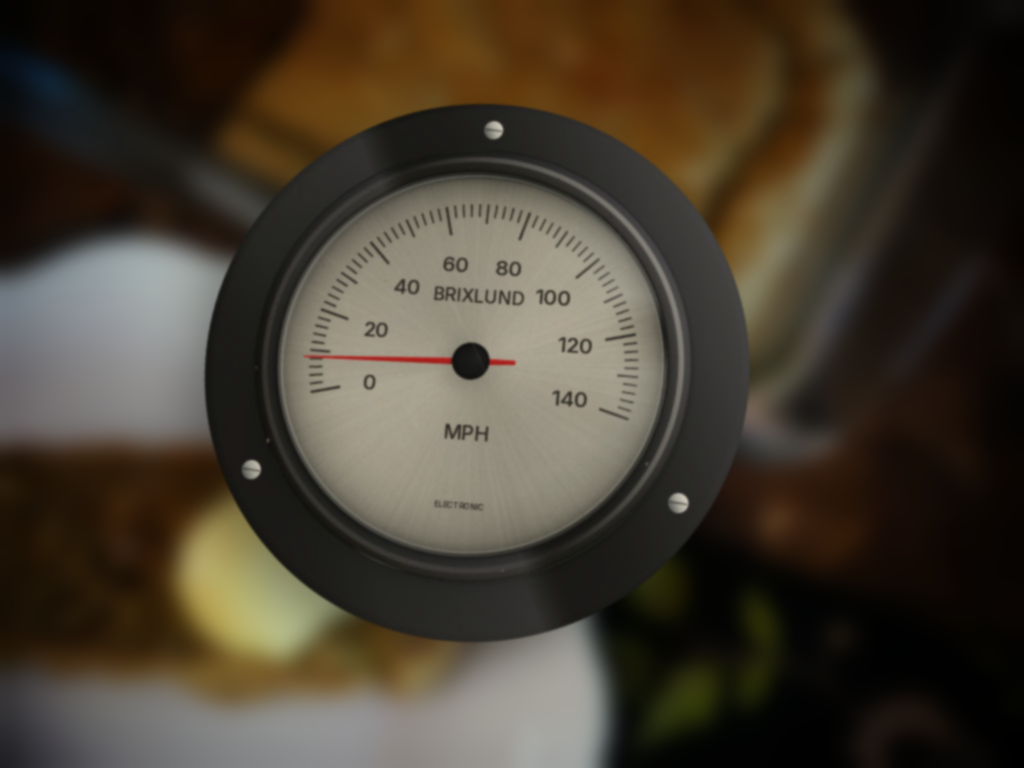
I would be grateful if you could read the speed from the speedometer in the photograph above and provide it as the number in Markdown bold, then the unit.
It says **8** mph
